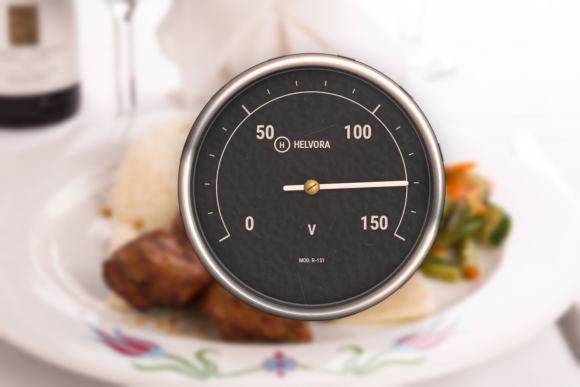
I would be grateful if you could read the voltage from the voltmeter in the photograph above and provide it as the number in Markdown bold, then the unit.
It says **130** V
